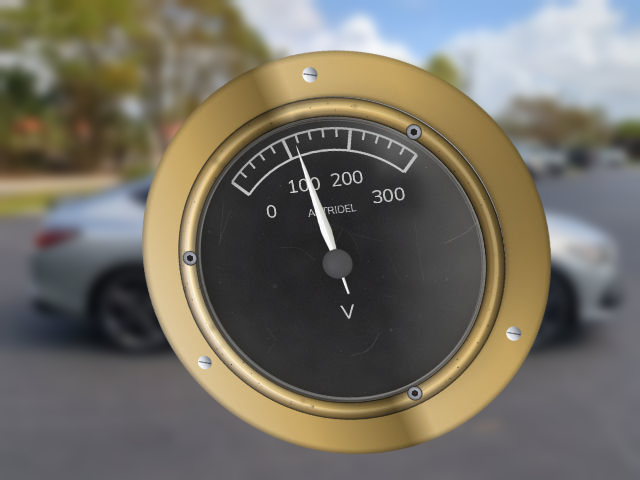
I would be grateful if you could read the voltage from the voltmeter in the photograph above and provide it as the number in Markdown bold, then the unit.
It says **120** V
